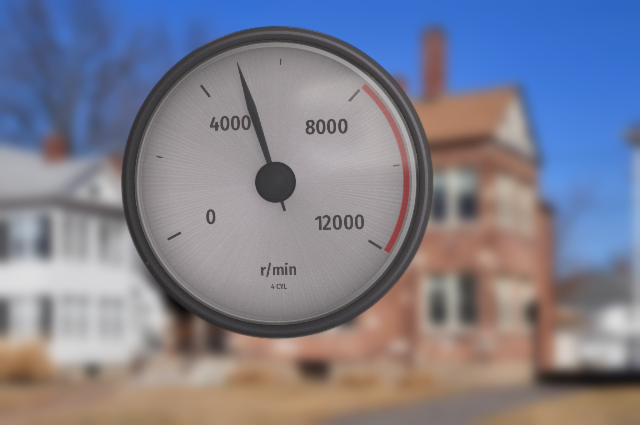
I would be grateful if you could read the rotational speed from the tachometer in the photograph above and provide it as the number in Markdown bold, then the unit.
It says **5000** rpm
